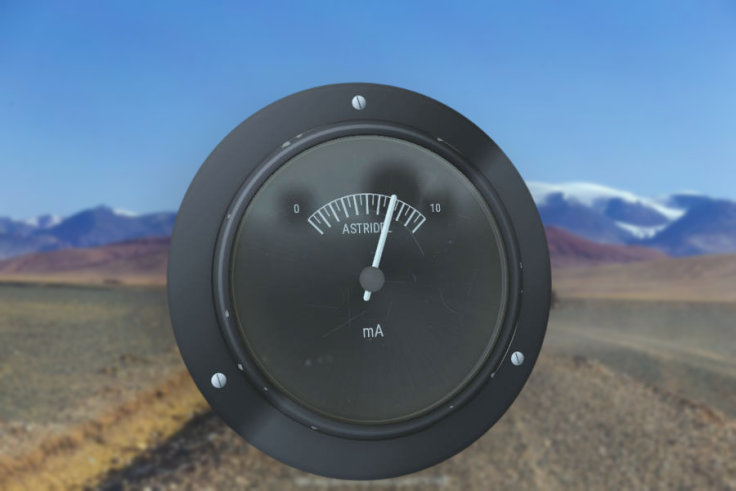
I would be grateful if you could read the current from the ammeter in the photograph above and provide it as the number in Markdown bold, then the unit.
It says **7** mA
